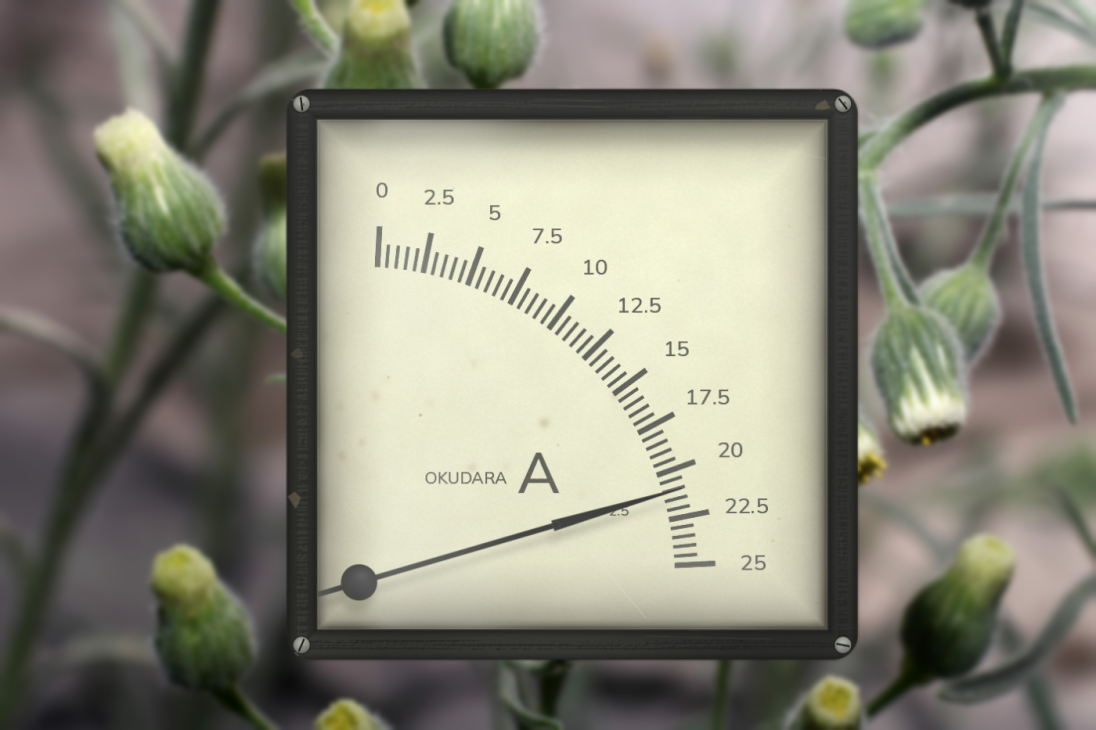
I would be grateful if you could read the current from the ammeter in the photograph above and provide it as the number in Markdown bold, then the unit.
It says **21** A
